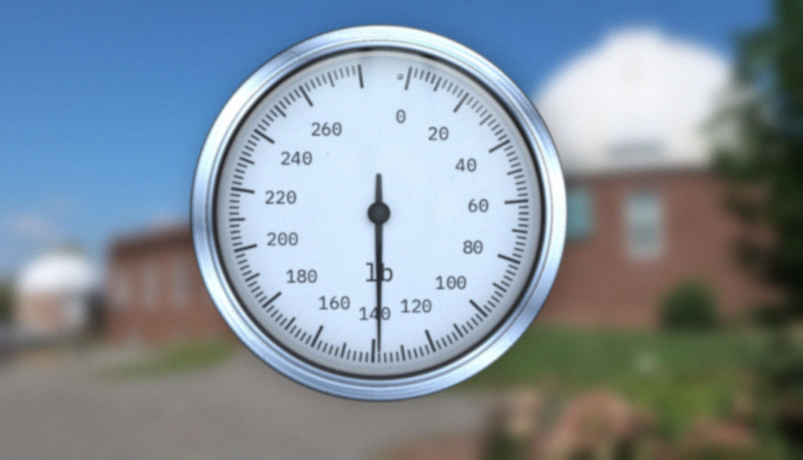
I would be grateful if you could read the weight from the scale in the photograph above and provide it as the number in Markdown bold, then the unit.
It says **138** lb
